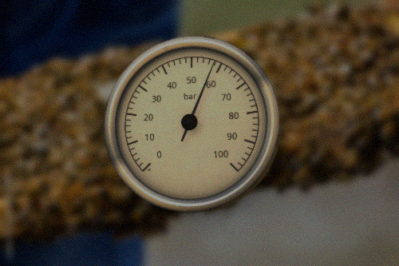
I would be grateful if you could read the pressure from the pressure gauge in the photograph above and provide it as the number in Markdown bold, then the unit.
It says **58** bar
